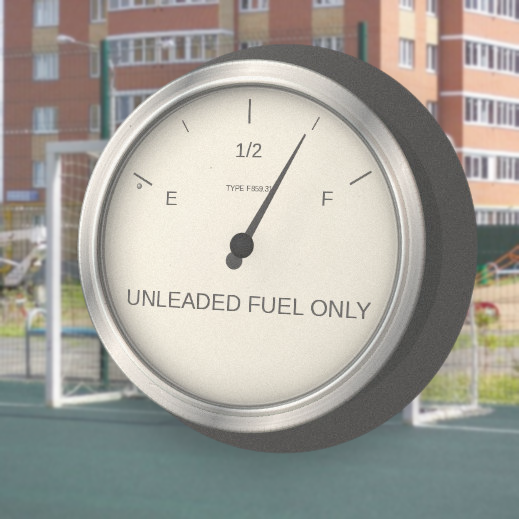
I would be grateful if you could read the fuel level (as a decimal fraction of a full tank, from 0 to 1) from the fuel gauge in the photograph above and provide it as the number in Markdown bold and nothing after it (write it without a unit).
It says **0.75**
